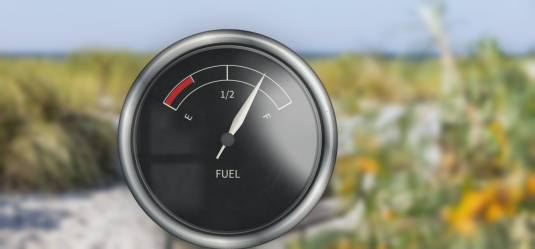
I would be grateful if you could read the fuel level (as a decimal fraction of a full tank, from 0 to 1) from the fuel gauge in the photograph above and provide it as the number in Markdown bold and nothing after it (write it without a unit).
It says **0.75**
